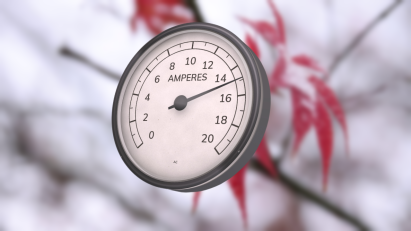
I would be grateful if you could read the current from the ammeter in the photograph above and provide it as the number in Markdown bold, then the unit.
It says **15** A
